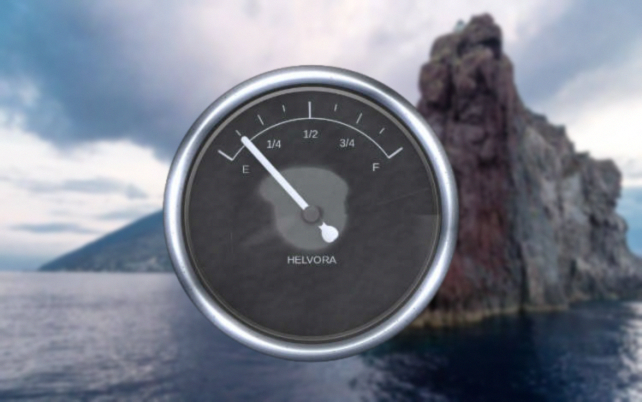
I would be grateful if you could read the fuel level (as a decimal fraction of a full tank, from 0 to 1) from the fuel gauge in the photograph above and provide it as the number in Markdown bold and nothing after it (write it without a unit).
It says **0.125**
